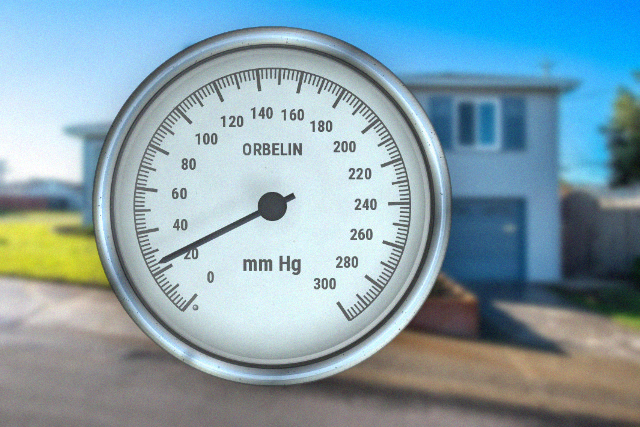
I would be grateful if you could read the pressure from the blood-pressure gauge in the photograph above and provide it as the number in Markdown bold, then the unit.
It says **24** mmHg
